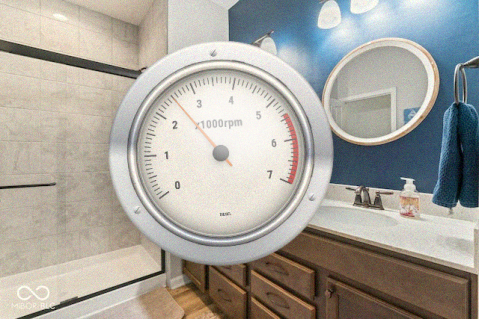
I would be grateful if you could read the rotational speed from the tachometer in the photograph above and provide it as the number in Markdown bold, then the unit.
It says **2500** rpm
